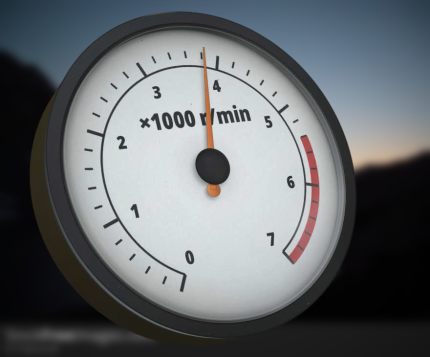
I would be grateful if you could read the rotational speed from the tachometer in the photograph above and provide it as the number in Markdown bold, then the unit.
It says **3800** rpm
